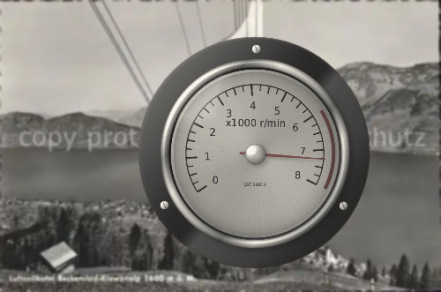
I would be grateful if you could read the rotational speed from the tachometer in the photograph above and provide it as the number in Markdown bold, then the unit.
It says **7250** rpm
